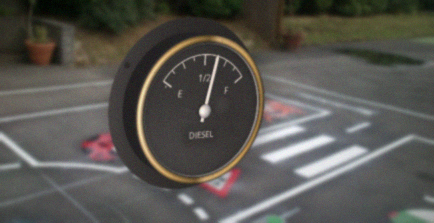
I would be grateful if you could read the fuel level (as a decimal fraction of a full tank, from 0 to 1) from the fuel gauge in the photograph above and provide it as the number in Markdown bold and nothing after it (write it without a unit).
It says **0.625**
